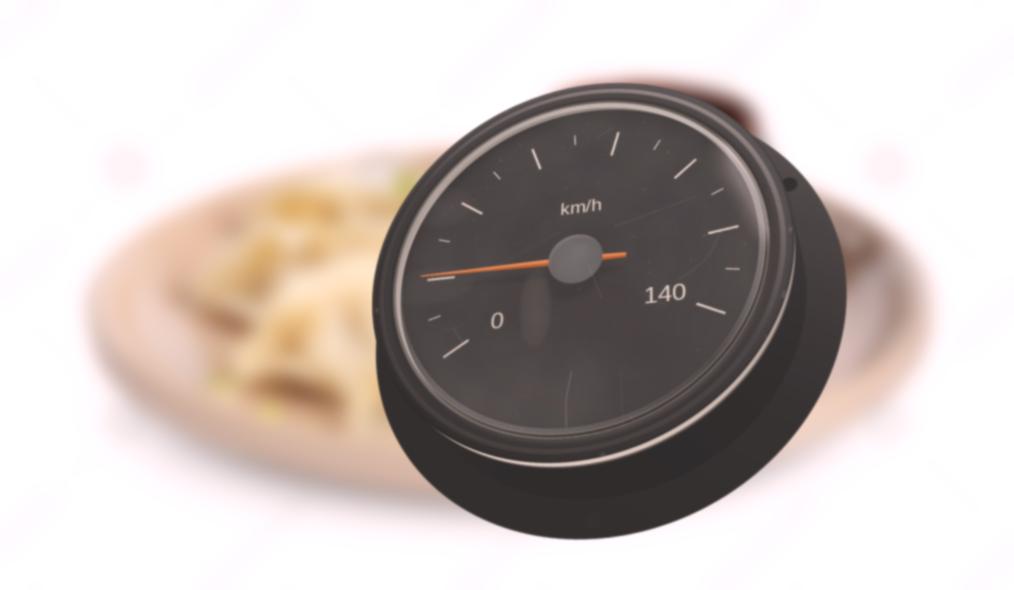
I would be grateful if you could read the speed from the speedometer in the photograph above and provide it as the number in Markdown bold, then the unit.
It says **20** km/h
